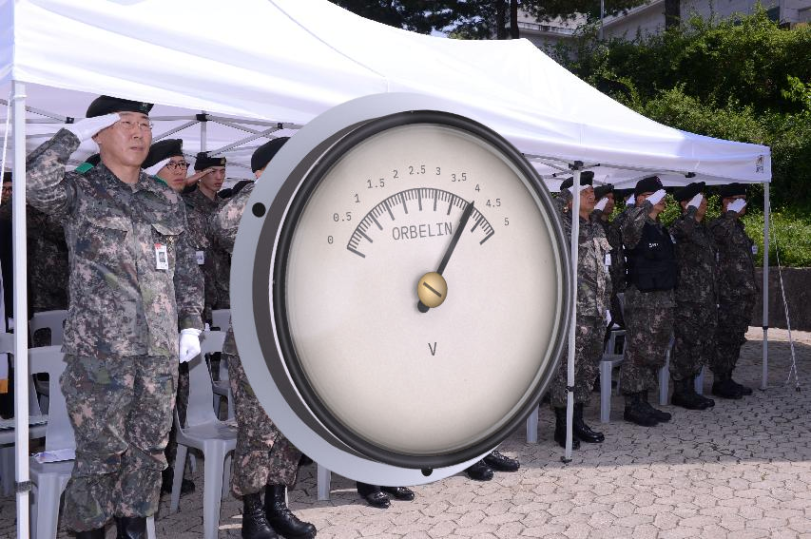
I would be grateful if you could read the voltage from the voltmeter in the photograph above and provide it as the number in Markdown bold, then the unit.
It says **4** V
